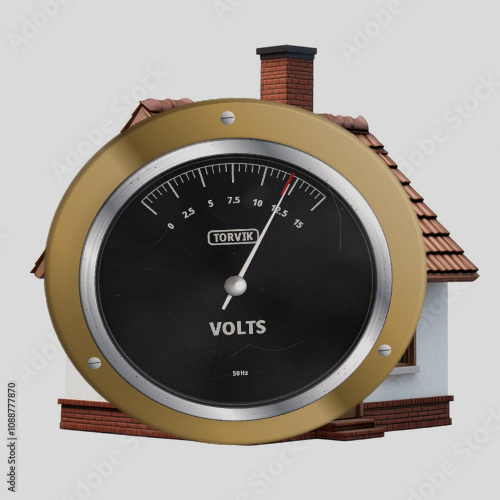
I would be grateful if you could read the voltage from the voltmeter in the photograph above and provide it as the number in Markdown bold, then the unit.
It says **12** V
